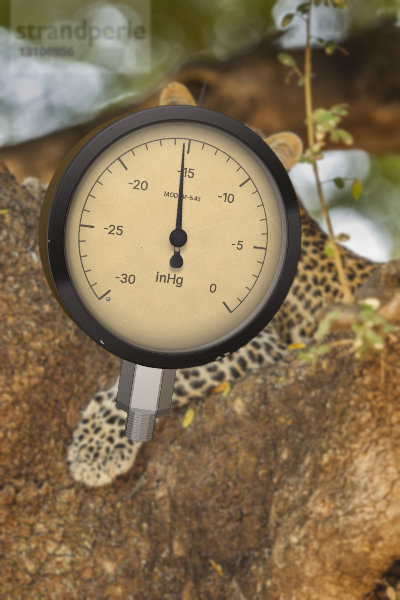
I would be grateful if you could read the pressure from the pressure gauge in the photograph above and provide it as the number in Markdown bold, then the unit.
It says **-15.5** inHg
